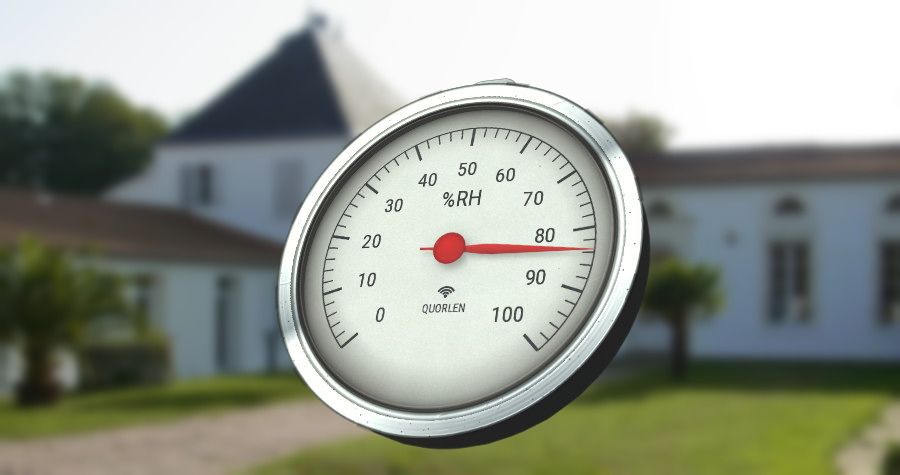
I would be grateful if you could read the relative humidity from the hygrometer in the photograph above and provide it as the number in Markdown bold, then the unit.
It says **84** %
